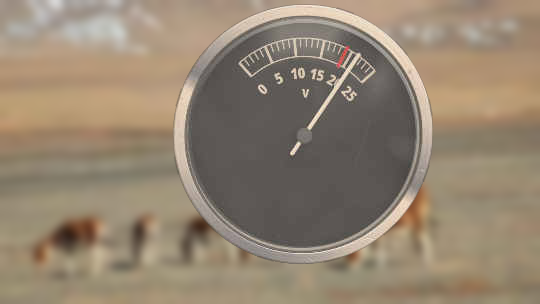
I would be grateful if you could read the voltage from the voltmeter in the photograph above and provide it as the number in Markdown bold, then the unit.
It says **21** V
